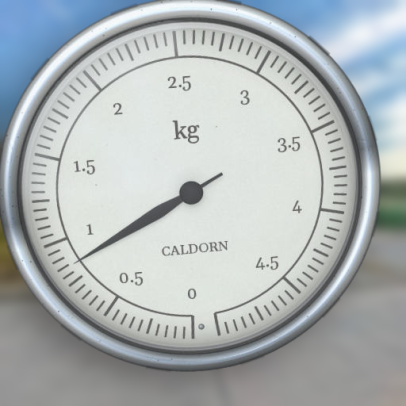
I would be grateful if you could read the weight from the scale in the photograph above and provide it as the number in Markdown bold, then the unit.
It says **0.85** kg
